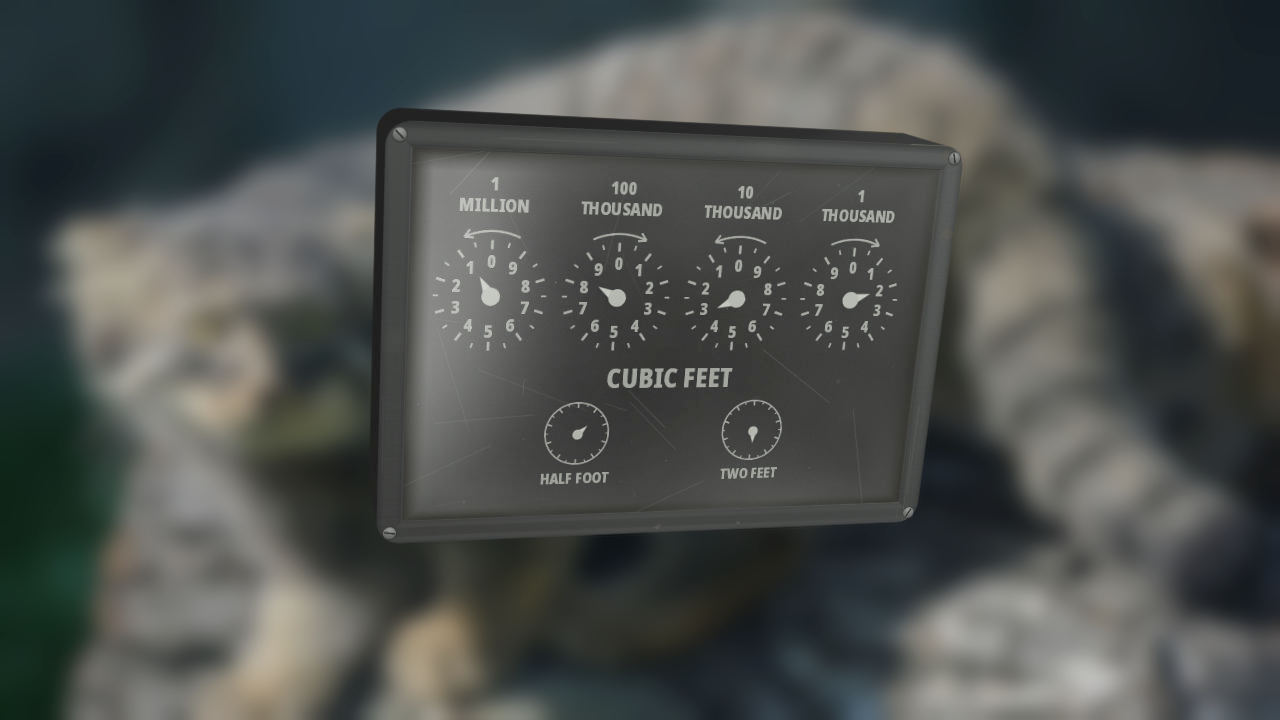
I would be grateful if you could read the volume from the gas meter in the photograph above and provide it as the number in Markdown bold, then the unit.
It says **83200** ft³
